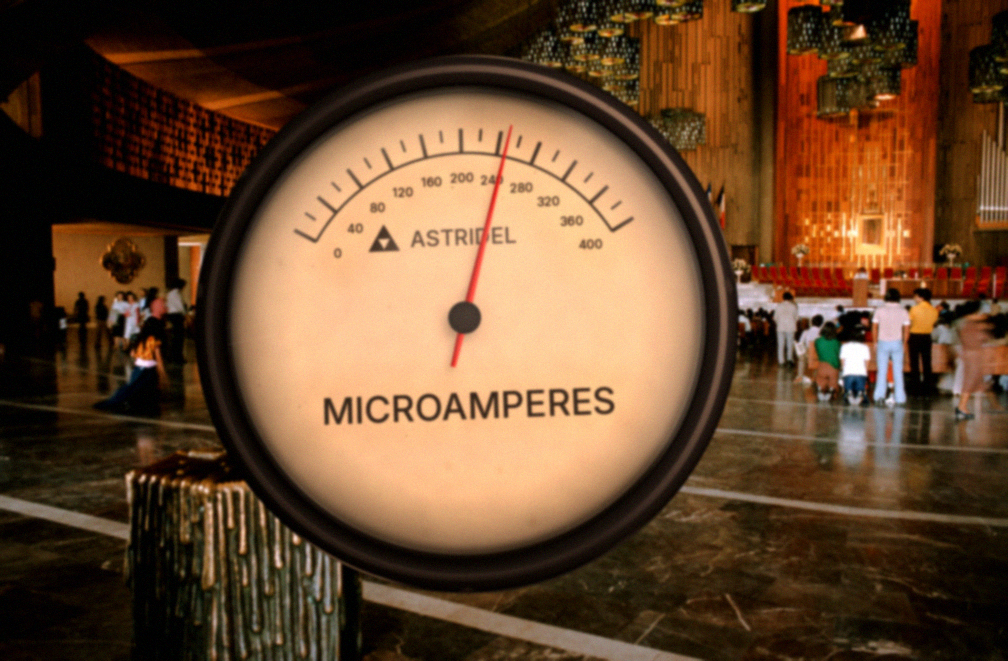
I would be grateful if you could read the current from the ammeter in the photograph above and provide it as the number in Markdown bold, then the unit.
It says **250** µA
